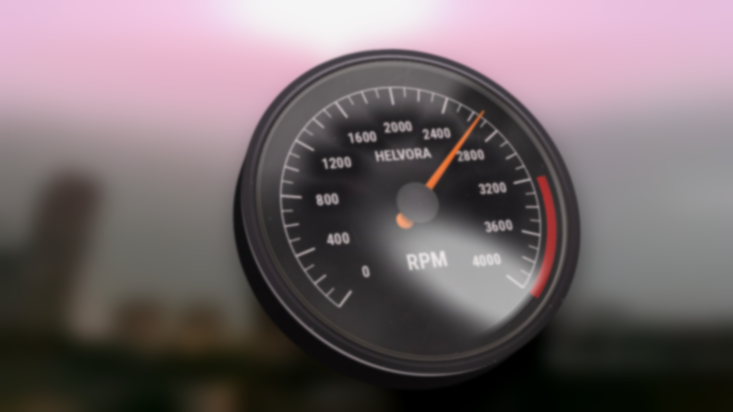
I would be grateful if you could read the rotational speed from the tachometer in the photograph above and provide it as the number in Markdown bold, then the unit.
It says **2650** rpm
